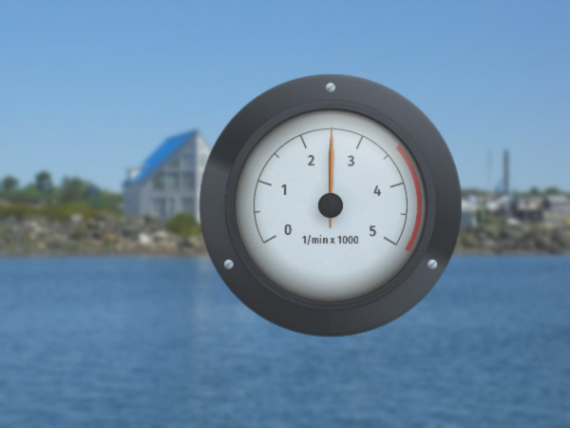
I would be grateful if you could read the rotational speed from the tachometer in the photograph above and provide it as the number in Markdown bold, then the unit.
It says **2500** rpm
